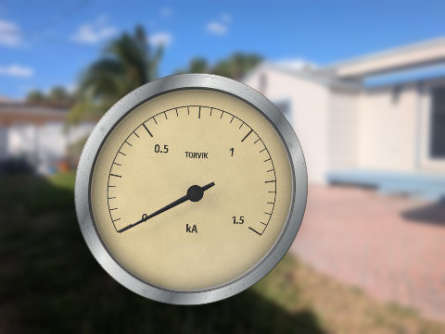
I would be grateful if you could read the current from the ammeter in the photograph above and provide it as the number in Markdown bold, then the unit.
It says **0** kA
